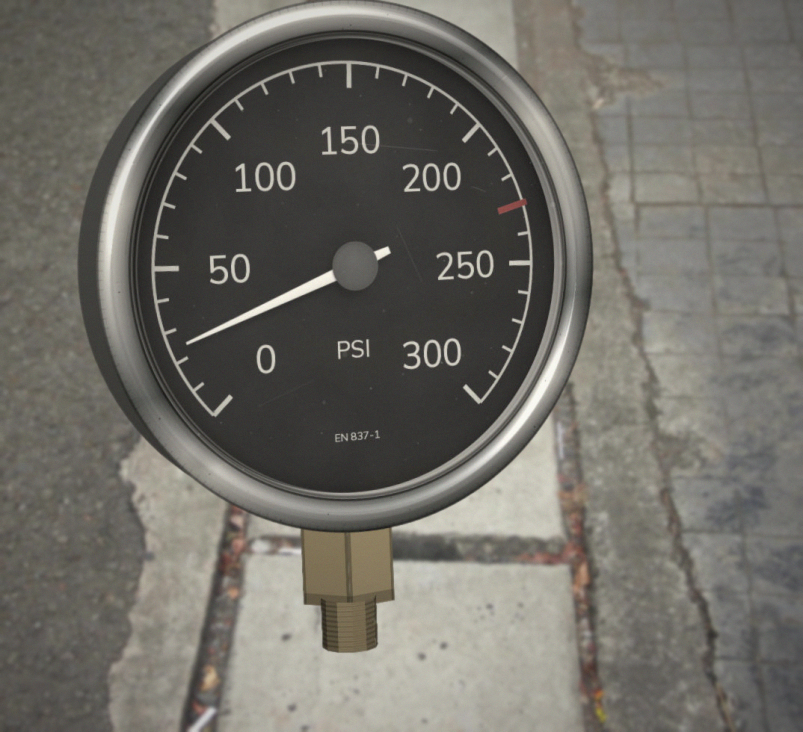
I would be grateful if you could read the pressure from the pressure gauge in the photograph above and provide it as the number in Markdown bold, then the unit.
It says **25** psi
